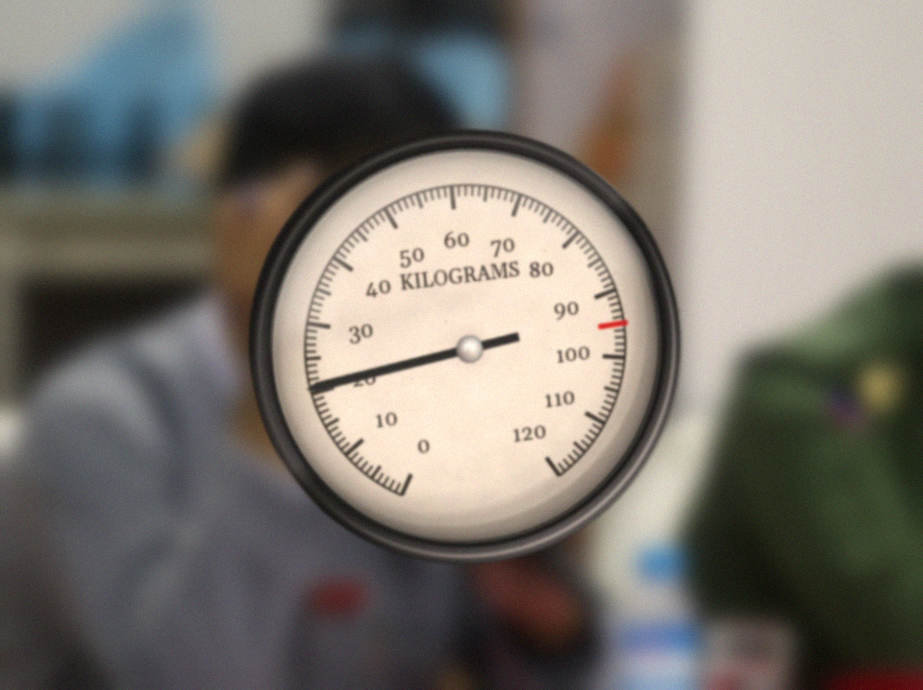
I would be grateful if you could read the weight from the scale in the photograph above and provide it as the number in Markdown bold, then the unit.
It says **21** kg
